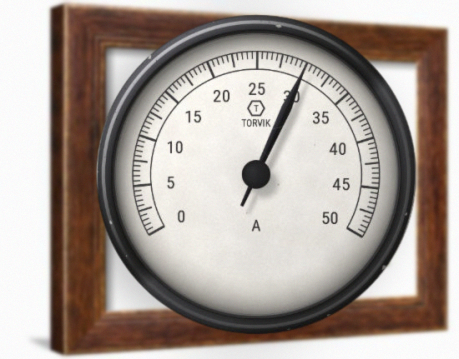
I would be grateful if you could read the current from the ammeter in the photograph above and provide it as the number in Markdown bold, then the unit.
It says **30** A
